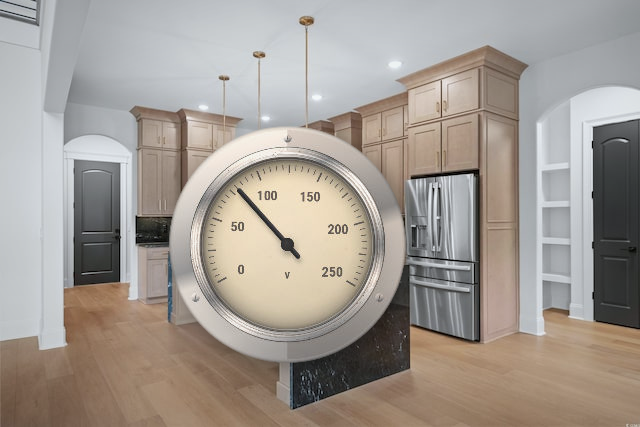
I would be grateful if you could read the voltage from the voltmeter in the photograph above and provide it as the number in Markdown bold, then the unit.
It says **80** V
